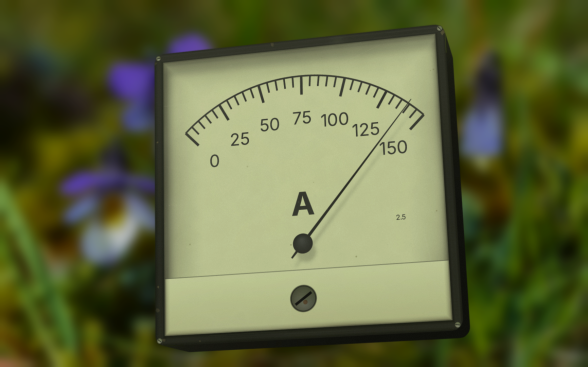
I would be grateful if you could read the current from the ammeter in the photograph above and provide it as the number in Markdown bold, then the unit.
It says **140** A
